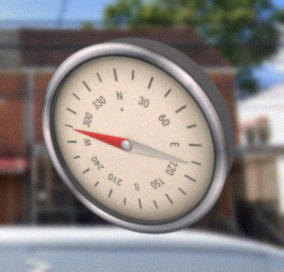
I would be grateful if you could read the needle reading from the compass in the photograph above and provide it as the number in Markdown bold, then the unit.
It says **285** °
